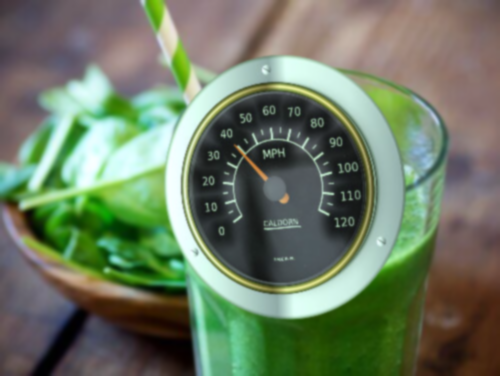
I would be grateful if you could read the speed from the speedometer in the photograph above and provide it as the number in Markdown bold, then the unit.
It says **40** mph
